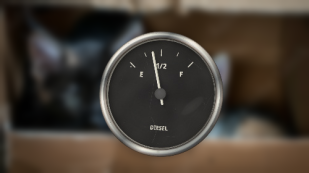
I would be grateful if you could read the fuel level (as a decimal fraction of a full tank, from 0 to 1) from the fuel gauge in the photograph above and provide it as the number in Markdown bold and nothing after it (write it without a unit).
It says **0.375**
